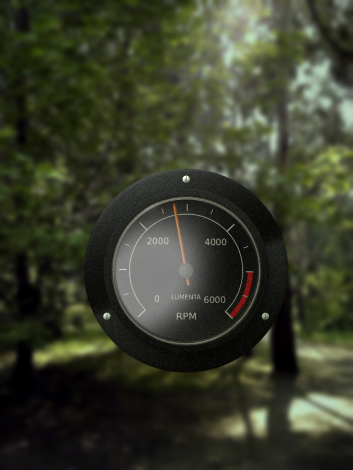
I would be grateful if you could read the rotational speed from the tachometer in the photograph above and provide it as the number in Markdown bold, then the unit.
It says **2750** rpm
